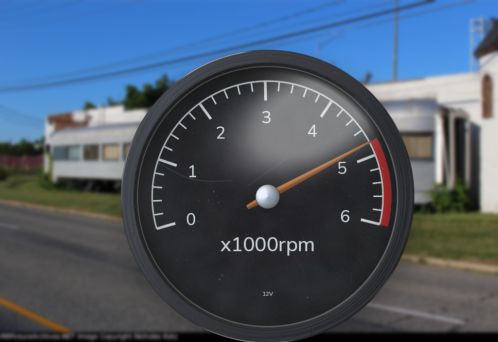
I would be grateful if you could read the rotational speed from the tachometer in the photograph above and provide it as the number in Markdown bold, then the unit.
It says **4800** rpm
